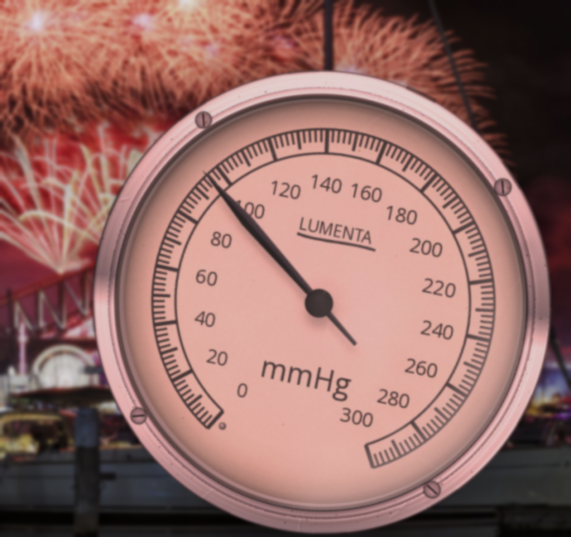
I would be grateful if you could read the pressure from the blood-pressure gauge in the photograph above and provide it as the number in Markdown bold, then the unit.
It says **96** mmHg
